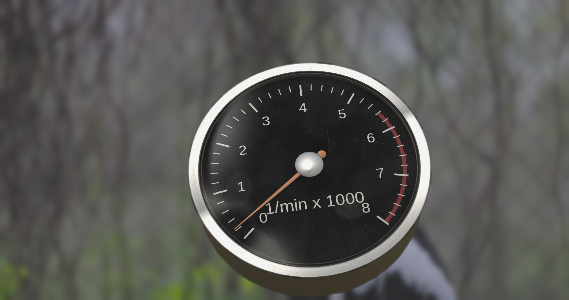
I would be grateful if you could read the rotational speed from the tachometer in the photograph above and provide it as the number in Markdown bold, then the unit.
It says **200** rpm
